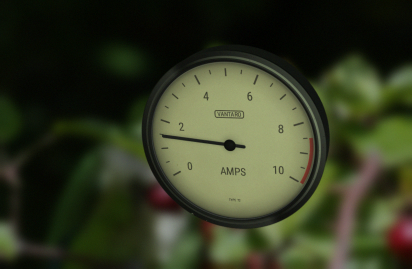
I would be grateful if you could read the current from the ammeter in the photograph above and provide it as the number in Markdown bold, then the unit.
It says **1.5** A
